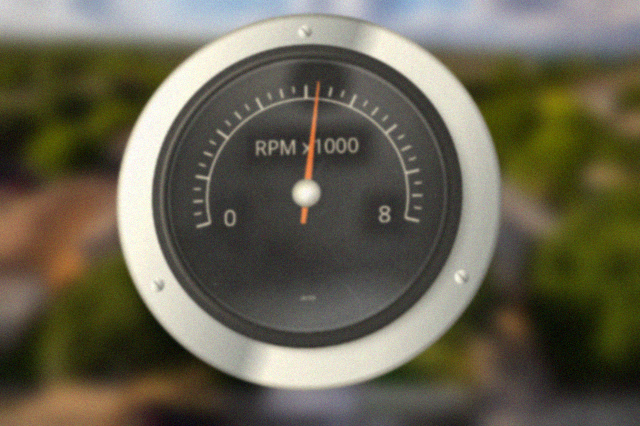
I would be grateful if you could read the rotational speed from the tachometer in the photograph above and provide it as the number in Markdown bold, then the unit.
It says **4250** rpm
